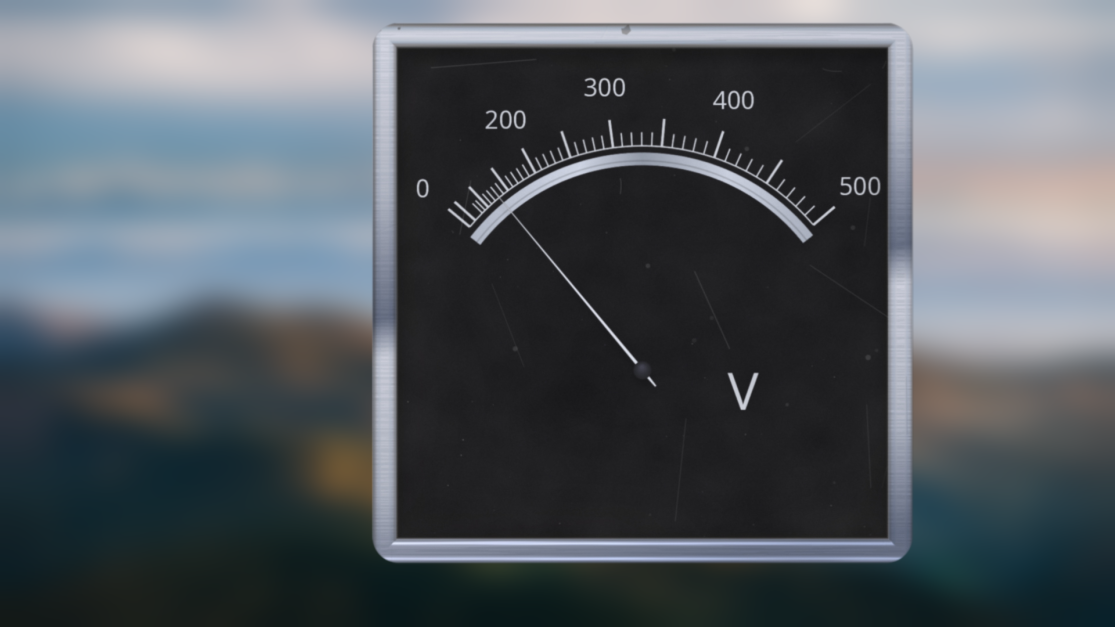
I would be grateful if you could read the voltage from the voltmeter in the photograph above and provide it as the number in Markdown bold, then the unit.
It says **130** V
